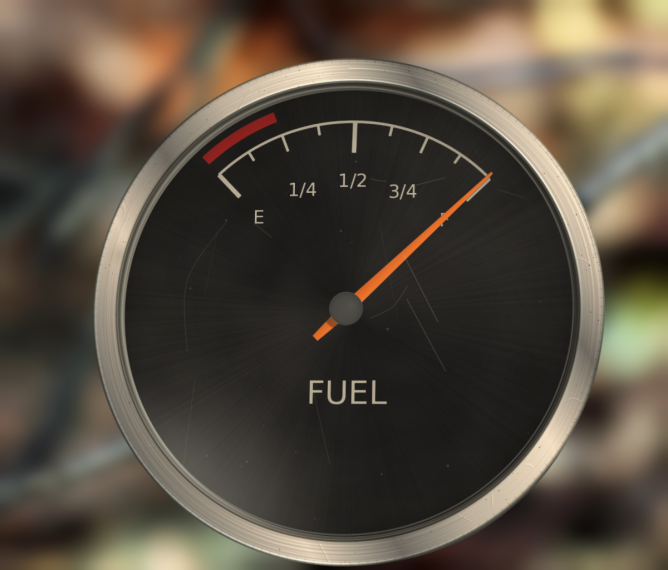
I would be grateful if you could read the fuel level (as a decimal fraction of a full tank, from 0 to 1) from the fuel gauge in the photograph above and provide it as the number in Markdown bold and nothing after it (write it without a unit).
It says **1**
